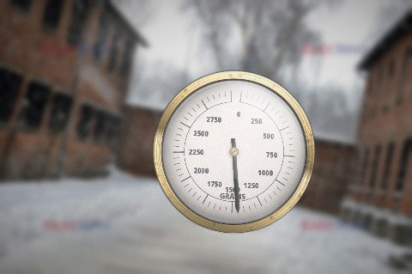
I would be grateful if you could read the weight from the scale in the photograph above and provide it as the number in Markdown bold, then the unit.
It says **1450** g
